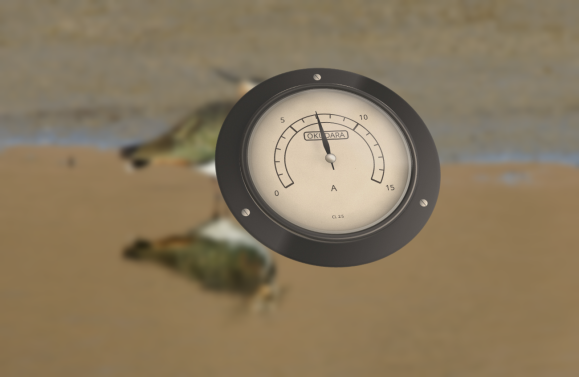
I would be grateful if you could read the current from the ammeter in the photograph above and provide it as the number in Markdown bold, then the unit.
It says **7** A
